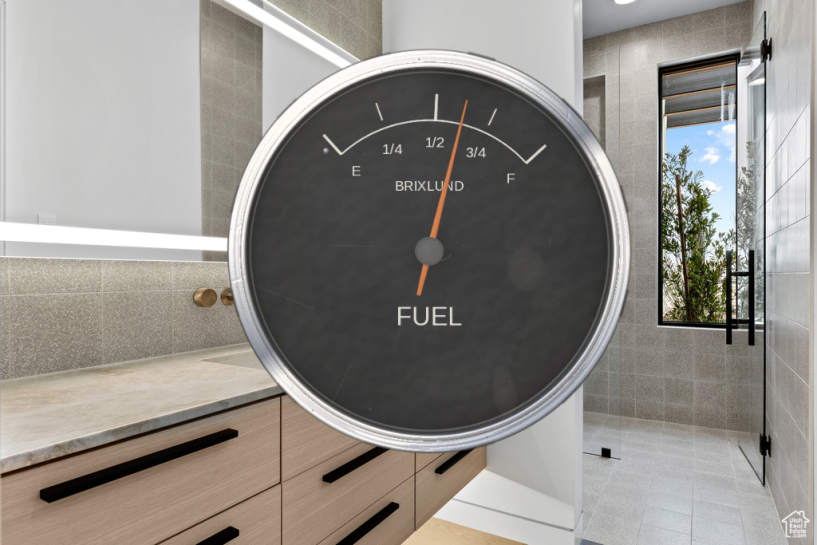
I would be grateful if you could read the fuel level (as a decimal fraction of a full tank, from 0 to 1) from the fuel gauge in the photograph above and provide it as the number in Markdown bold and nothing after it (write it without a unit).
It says **0.625**
